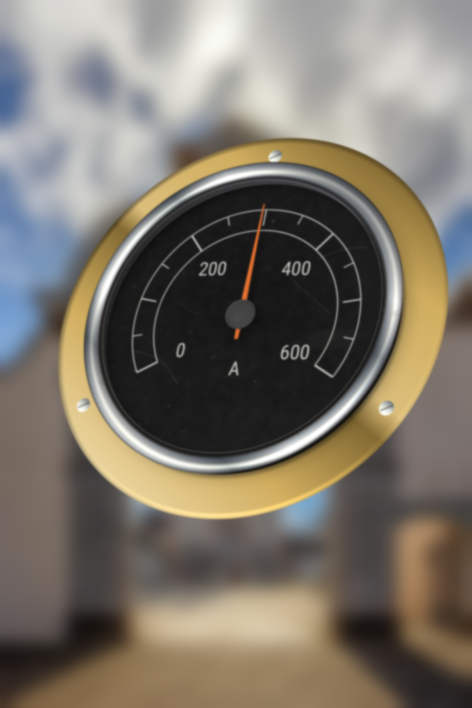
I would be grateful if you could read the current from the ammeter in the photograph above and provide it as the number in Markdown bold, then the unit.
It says **300** A
